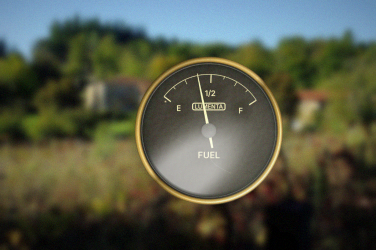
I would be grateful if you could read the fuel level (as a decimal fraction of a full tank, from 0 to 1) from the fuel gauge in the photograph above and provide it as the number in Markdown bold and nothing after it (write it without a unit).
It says **0.375**
